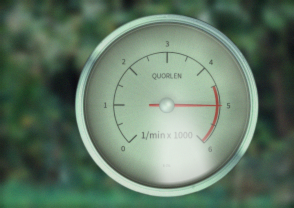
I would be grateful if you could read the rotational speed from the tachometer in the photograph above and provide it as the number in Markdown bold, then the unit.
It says **5000** rpm
